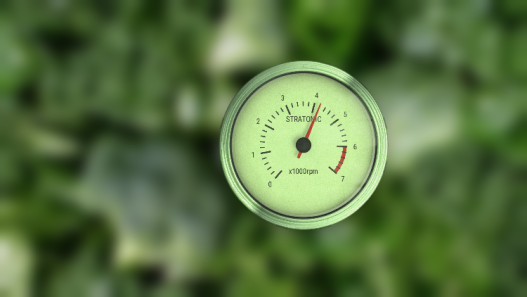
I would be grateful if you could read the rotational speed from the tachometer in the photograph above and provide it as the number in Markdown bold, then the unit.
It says **4200** rpm
